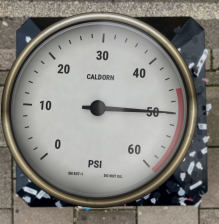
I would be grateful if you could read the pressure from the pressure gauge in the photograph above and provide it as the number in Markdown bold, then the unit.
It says **50** psi
